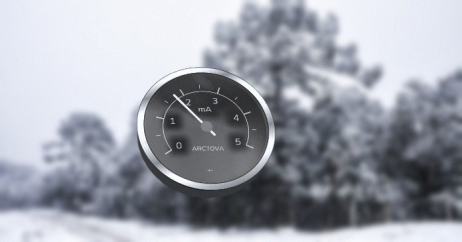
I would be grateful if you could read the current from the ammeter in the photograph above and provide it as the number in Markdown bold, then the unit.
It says **1.75** mA
